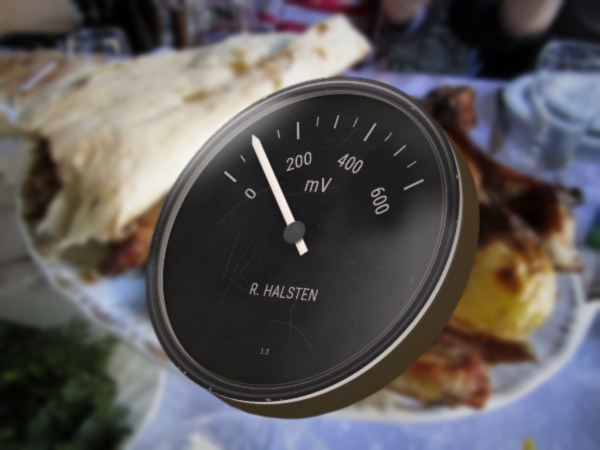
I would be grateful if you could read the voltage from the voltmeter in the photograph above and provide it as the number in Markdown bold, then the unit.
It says **100** mV
